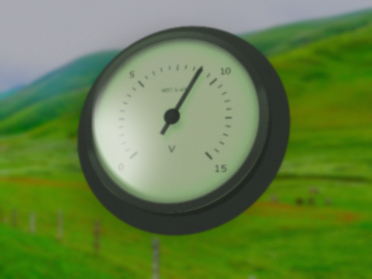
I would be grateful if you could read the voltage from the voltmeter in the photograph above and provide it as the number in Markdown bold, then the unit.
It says **9** V
